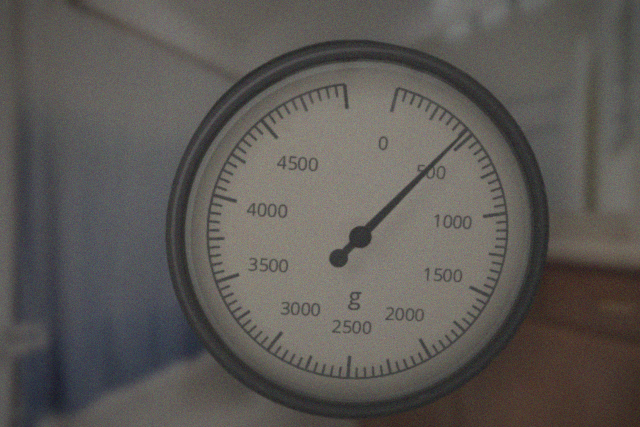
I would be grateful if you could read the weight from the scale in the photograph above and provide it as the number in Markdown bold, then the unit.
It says **450** g
